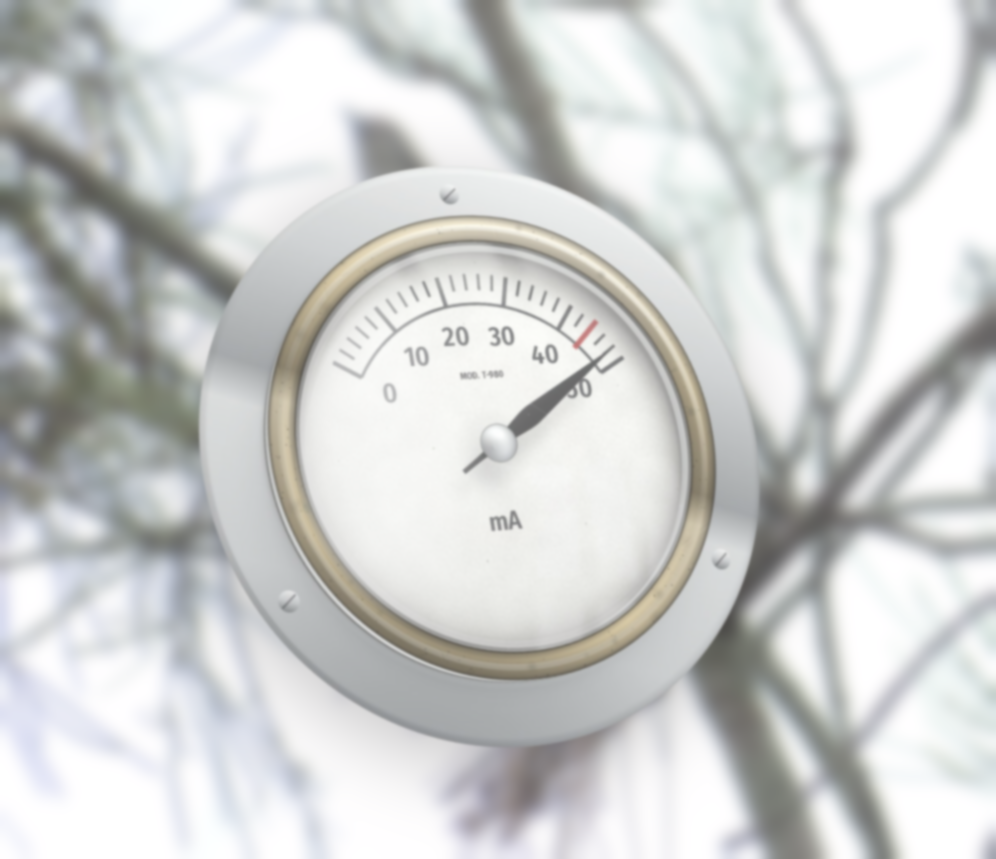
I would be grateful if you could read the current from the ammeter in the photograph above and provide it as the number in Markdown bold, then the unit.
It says **48** mA
